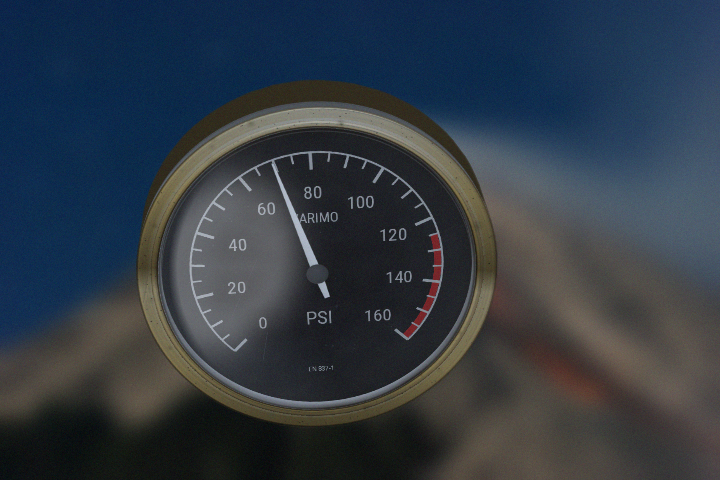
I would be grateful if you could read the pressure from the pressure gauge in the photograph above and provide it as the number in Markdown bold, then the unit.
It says **70** psi
